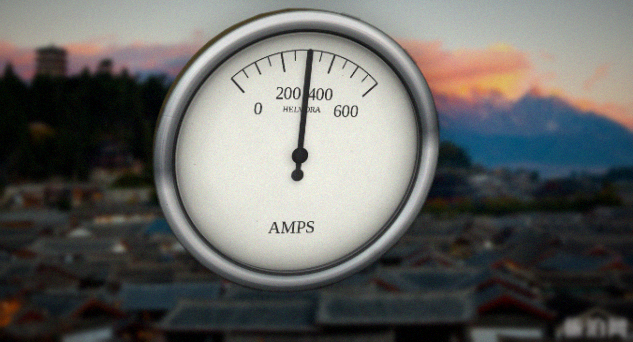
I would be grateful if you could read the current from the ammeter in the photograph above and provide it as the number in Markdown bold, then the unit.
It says **300** A
